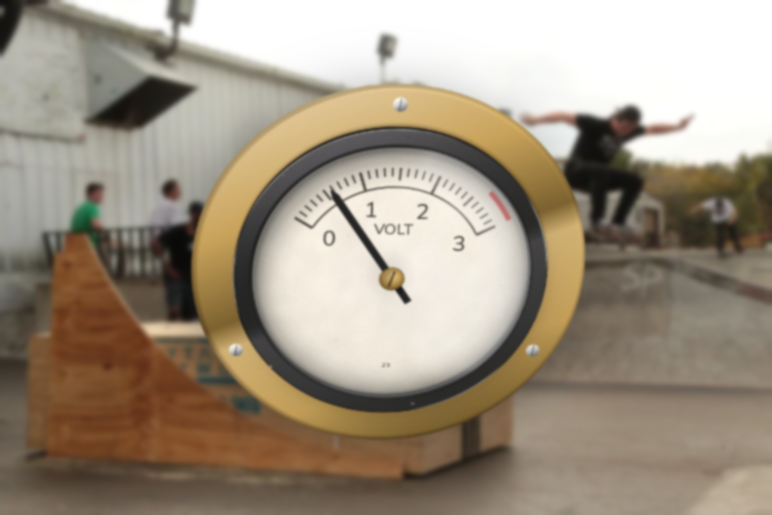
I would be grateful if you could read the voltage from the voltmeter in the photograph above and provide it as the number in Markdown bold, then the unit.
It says **0.6** V
